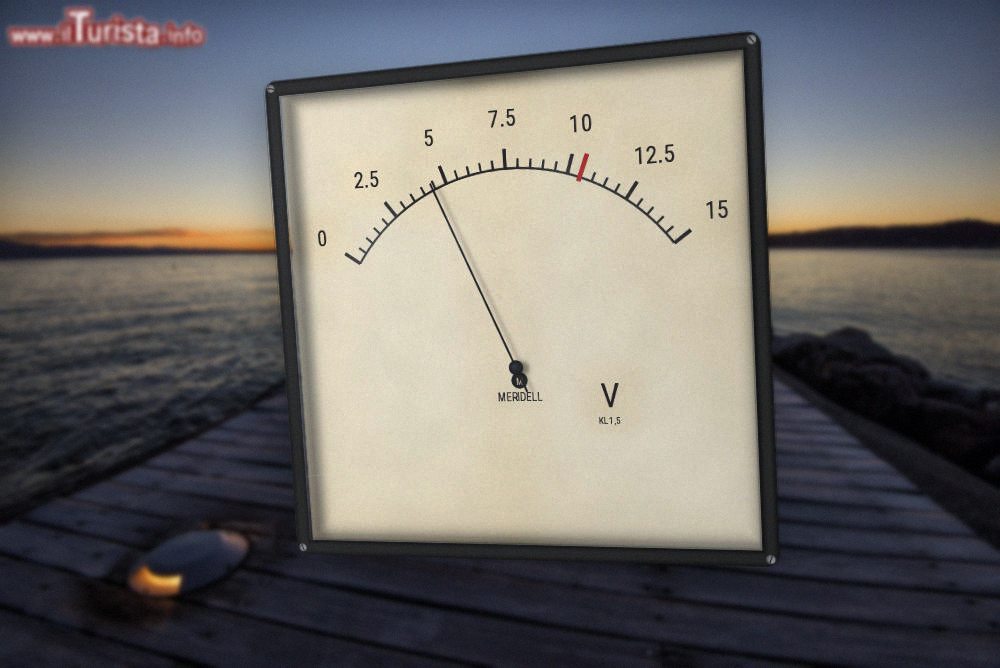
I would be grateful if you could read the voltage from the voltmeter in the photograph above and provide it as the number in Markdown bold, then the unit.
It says **4.5** V
